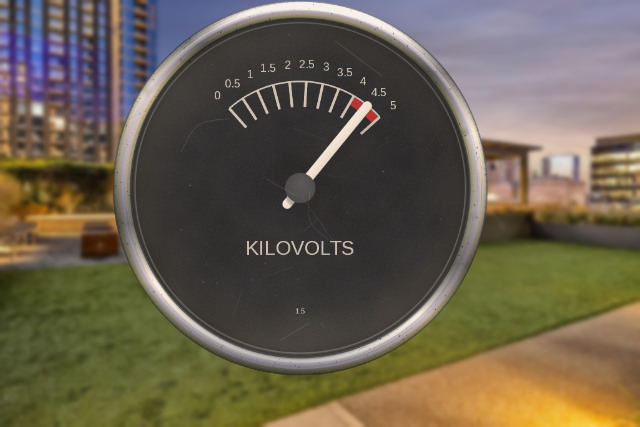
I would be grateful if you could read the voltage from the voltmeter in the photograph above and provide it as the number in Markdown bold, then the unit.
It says **4.5** kV
